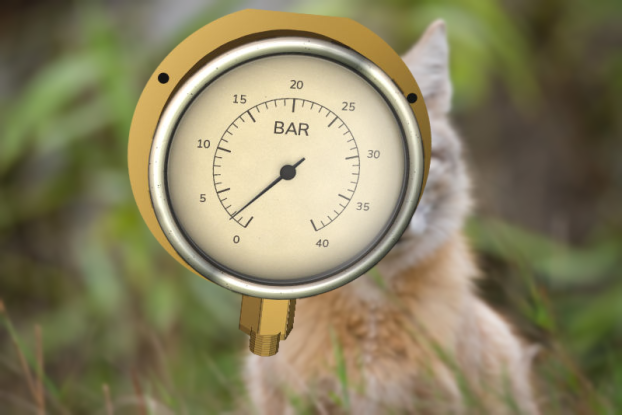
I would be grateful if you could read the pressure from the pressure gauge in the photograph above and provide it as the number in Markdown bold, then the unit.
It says **2** bar
